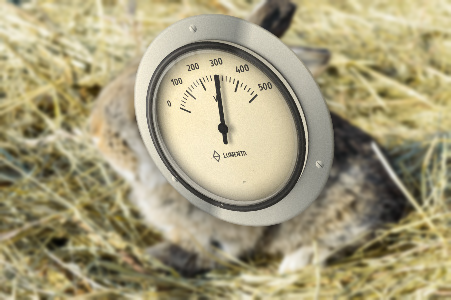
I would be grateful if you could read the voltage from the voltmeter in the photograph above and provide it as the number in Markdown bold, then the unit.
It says **300** V
